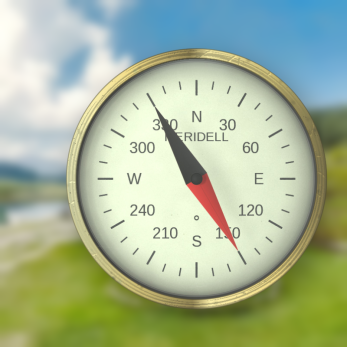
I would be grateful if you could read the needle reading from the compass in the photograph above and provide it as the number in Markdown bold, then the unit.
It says **150** °
